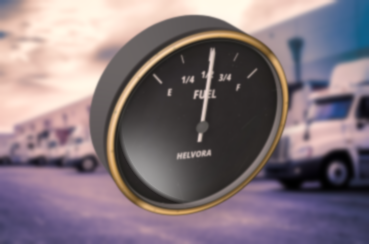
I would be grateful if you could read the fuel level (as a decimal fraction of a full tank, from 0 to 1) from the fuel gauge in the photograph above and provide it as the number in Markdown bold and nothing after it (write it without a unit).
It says **0.5**
